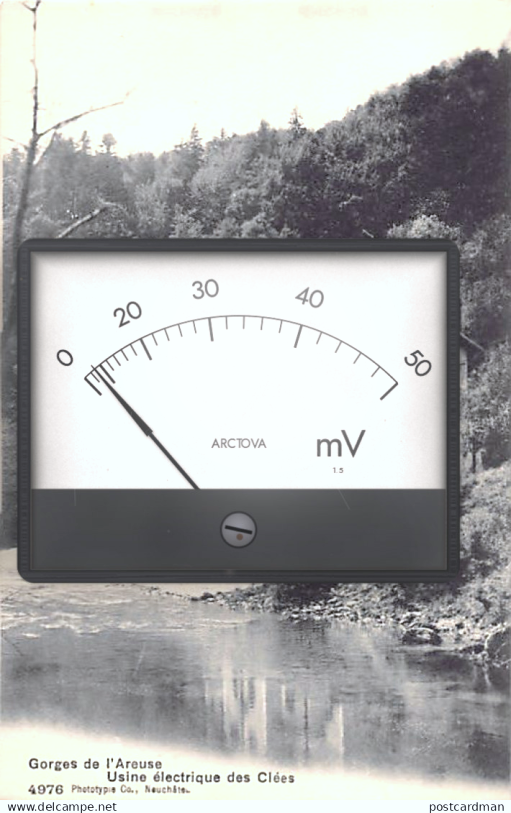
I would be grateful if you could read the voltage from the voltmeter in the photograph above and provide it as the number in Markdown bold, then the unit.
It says **8** mV
